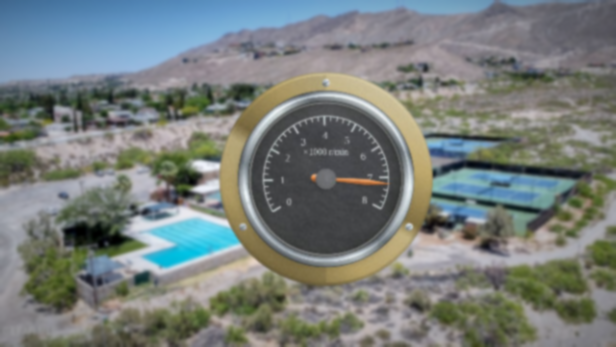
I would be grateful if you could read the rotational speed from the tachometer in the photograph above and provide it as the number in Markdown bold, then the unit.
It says **7200** rpm
